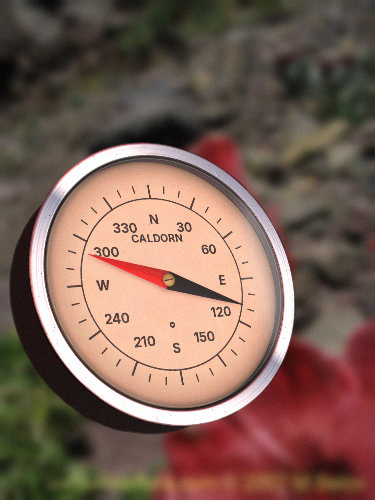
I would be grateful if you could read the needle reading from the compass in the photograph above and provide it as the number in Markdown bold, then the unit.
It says **290** °
